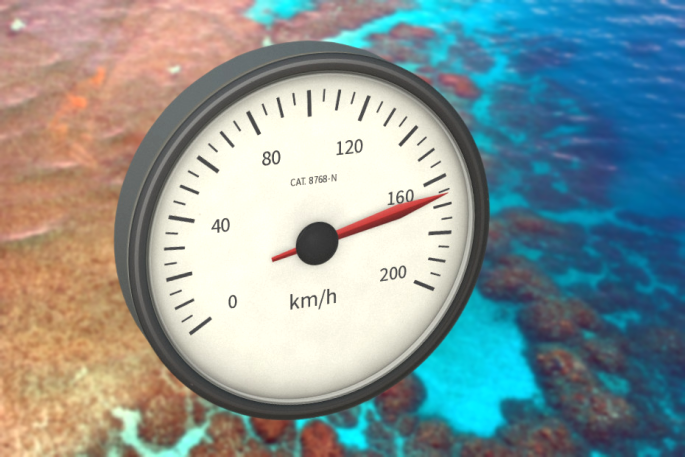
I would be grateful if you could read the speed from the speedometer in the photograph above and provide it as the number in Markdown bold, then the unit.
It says **165** km/h
